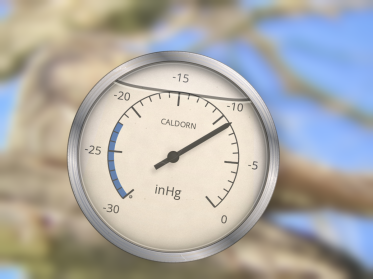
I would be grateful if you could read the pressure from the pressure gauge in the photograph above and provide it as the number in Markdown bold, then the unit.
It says **-9** inHg
